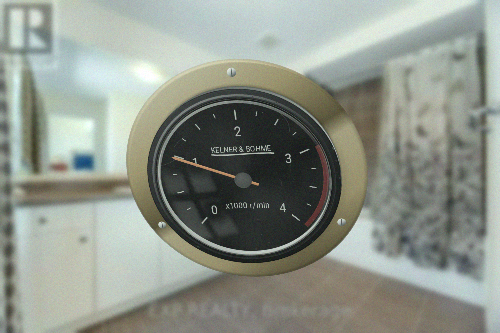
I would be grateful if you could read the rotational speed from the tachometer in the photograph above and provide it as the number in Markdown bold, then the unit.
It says **1000** rpm
